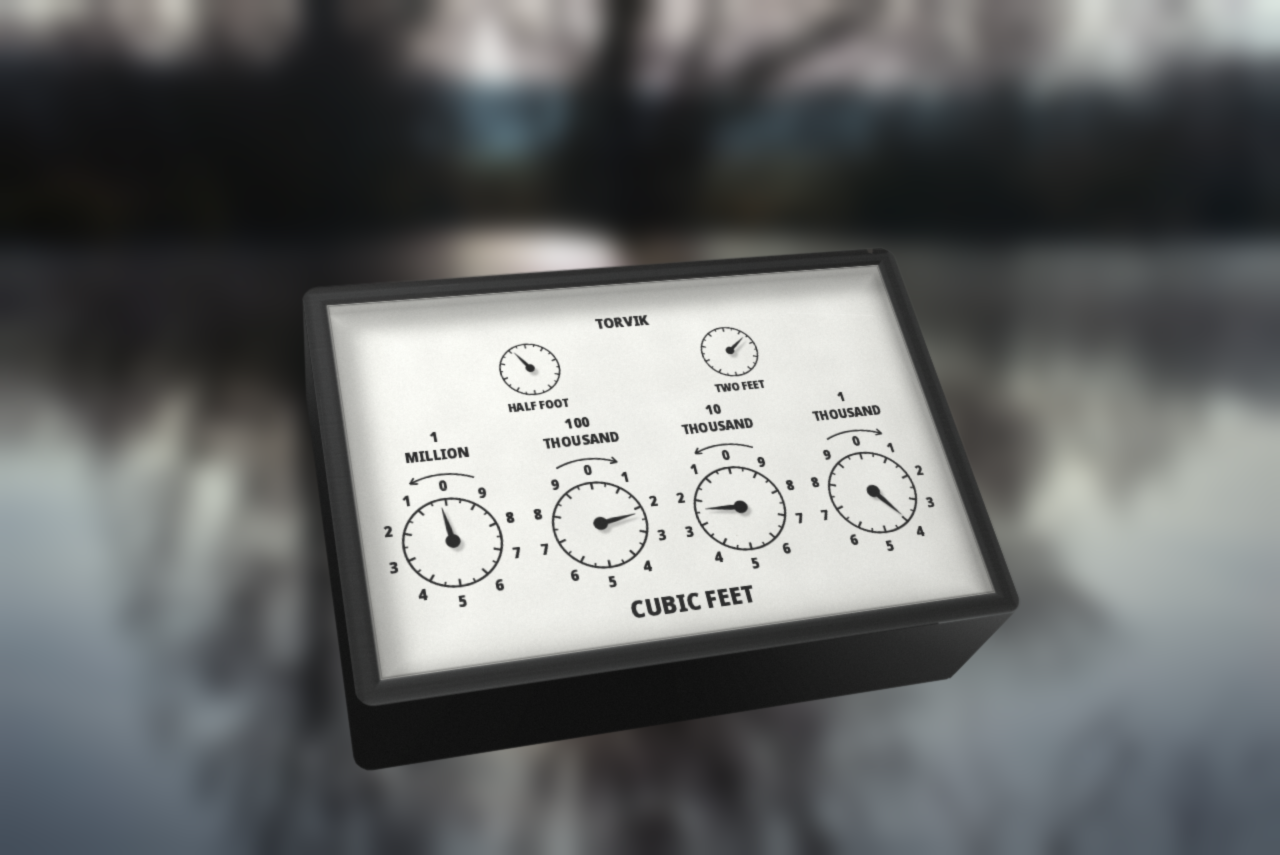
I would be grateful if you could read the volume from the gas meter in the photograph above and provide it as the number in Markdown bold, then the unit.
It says **22400** ft³
